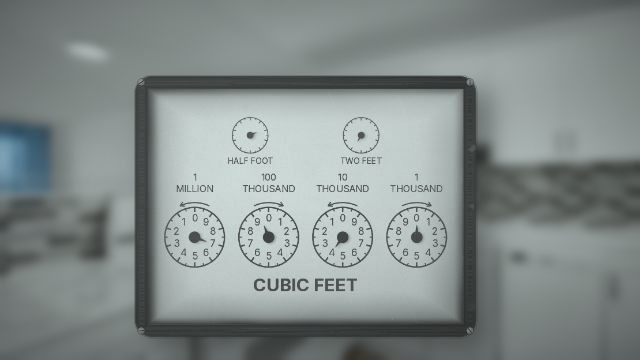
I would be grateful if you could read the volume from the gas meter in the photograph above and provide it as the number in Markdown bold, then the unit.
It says **694000** ft³
